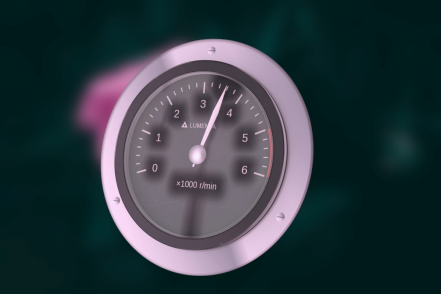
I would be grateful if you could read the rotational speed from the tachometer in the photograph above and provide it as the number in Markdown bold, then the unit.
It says **3600** rpm
